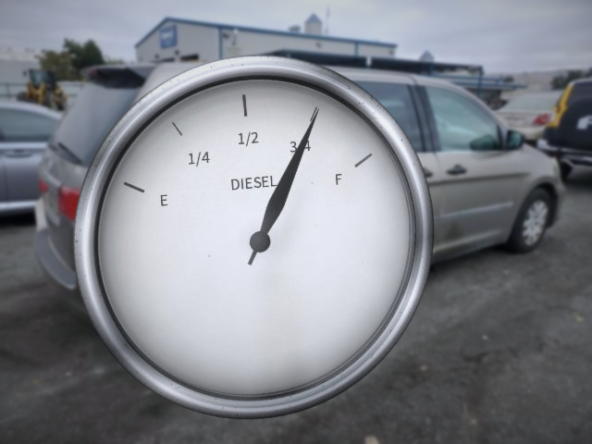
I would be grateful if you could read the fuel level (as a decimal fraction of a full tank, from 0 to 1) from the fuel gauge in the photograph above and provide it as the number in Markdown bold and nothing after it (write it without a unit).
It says **0.75**
